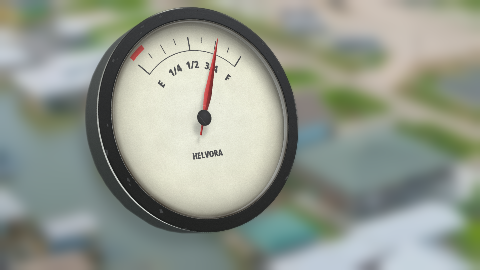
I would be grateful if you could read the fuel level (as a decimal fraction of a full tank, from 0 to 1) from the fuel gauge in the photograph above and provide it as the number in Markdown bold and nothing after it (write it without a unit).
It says **0.75**
